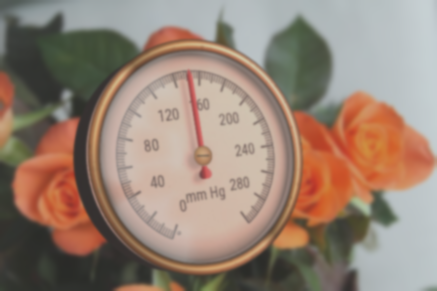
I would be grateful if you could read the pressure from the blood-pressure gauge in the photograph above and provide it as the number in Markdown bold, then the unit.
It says **150** mmHg
